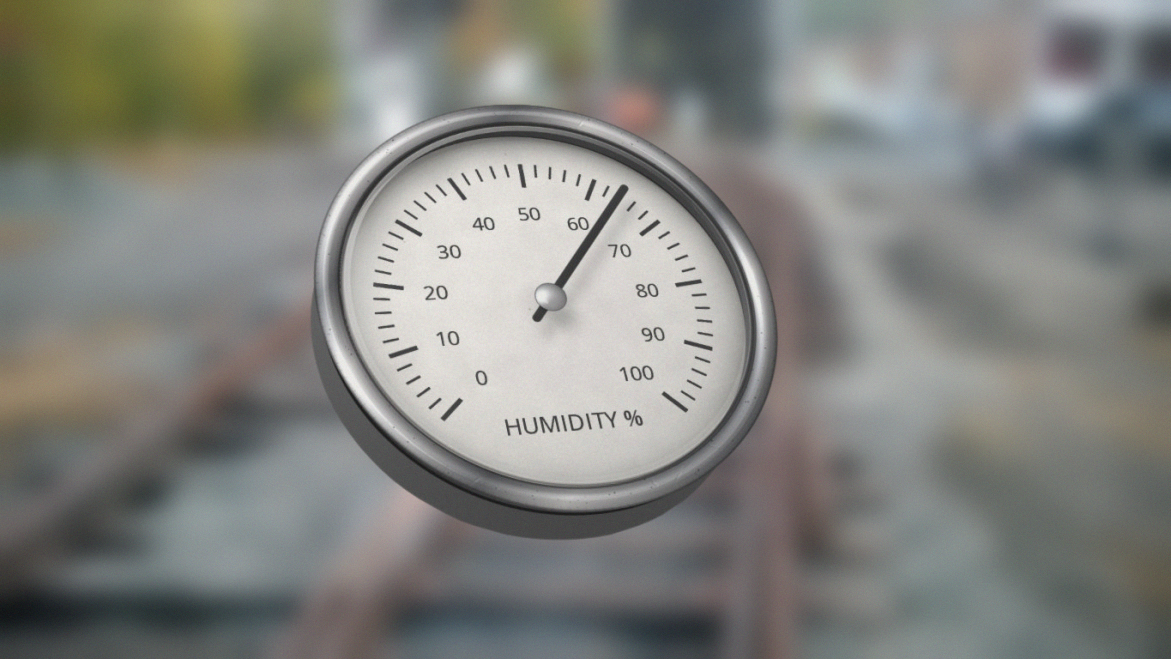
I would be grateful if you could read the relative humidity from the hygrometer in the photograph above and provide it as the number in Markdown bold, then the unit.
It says **64** %
